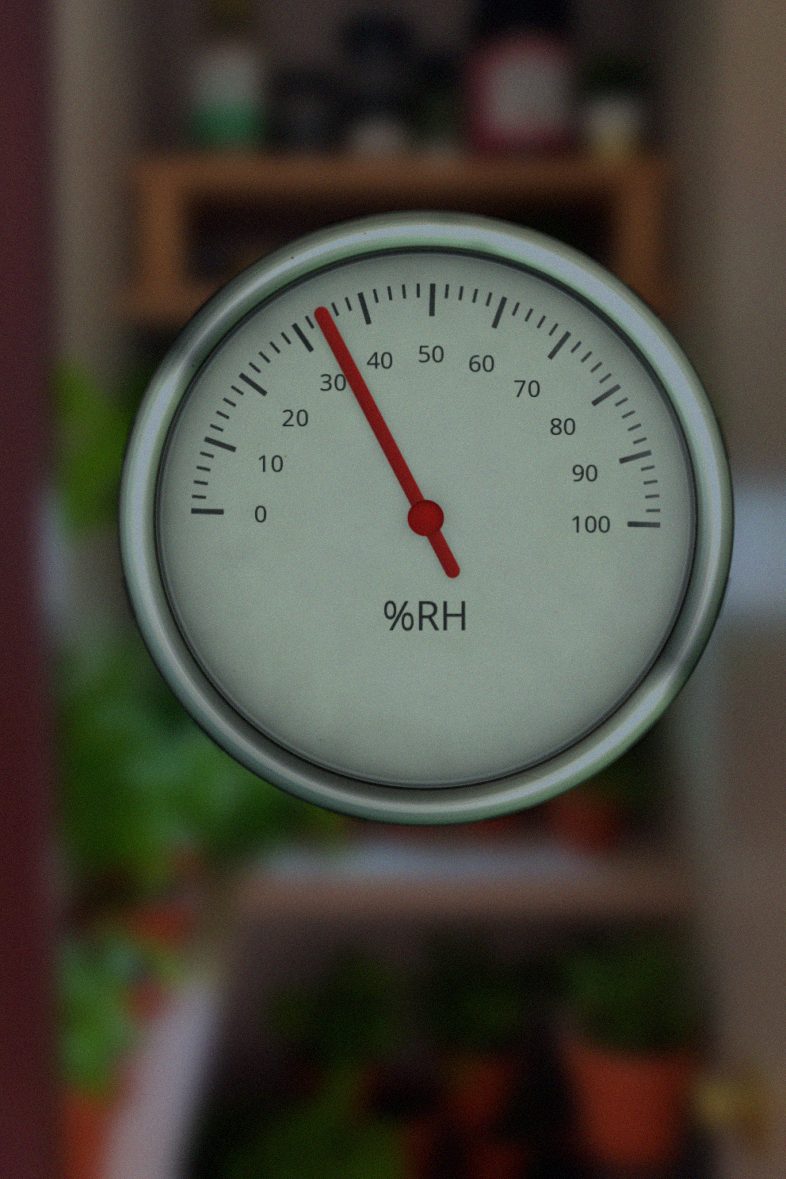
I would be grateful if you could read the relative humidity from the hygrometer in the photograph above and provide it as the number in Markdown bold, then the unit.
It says **34** %
